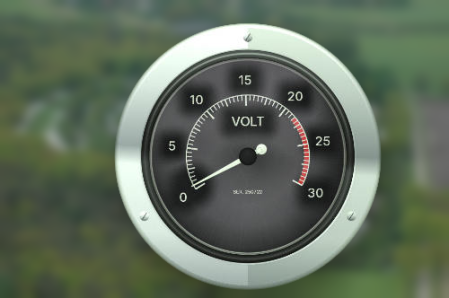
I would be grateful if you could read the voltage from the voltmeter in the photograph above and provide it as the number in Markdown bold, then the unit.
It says **0.5** V
